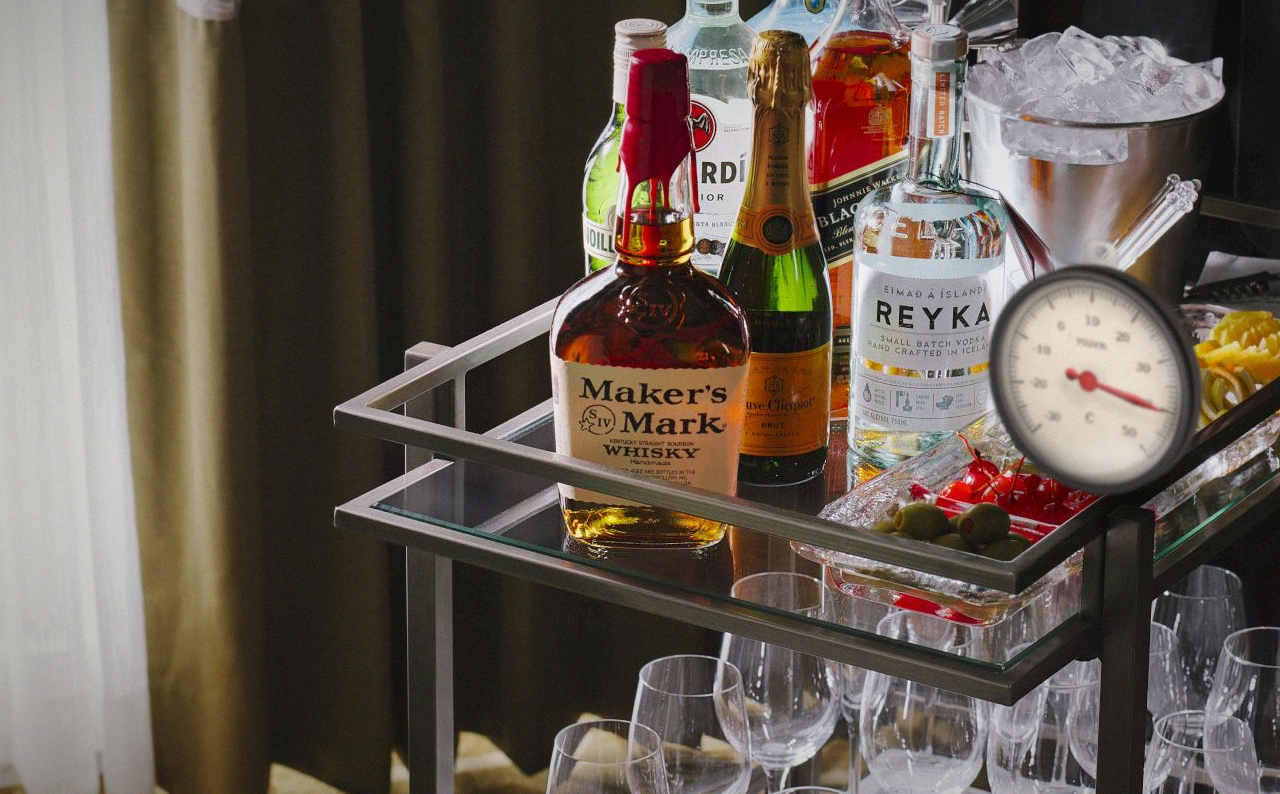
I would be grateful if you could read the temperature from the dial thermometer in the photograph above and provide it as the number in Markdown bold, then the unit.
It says **40** °C
